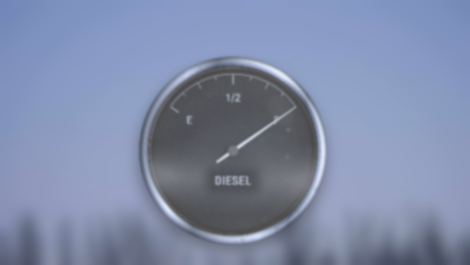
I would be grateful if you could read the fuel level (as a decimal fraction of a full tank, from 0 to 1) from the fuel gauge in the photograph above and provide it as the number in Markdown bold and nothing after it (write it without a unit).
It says **1**
